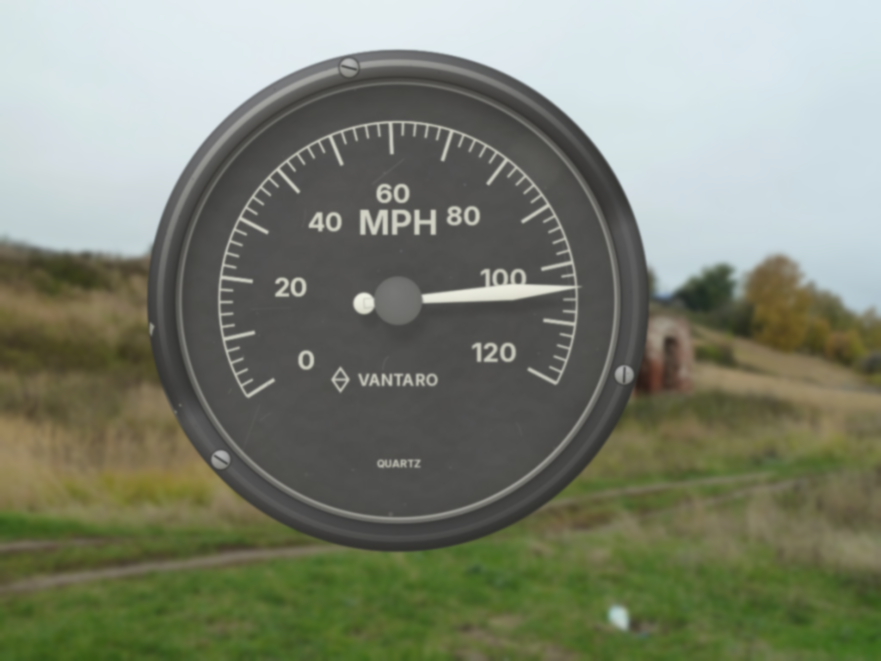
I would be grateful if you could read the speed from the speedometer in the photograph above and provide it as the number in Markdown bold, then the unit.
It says **104** mph
